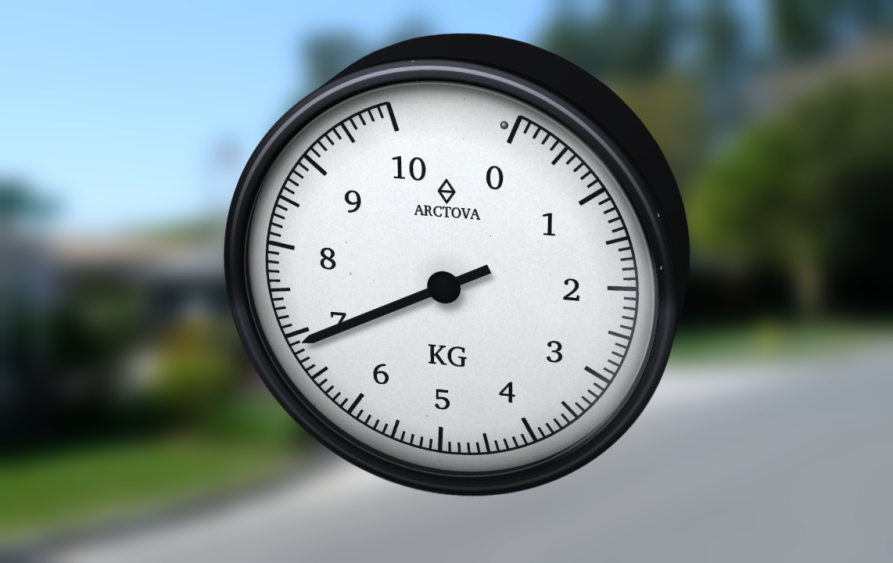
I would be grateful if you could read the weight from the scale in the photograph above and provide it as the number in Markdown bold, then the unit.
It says **6.9** kg
